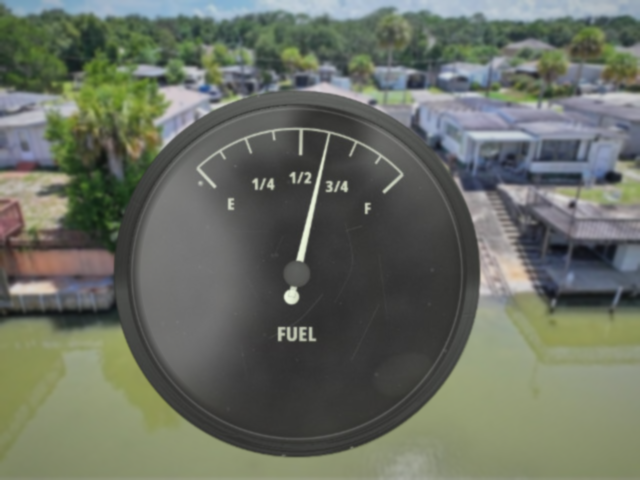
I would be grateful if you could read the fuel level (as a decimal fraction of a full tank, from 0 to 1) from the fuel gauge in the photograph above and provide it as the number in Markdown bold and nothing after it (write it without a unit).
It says **0.625**
